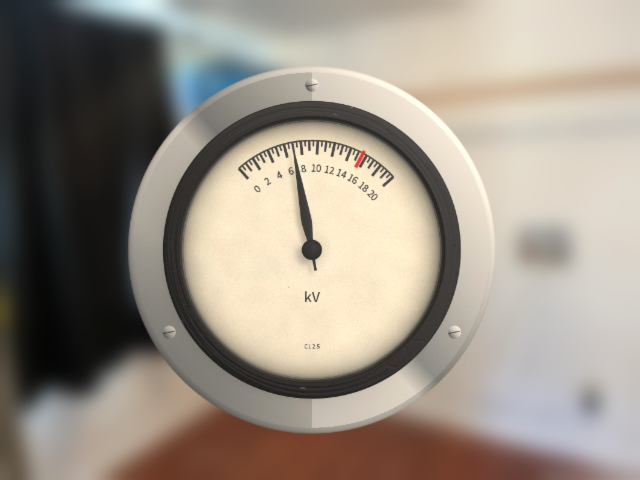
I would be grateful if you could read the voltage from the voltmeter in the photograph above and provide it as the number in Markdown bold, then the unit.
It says **7** kV
